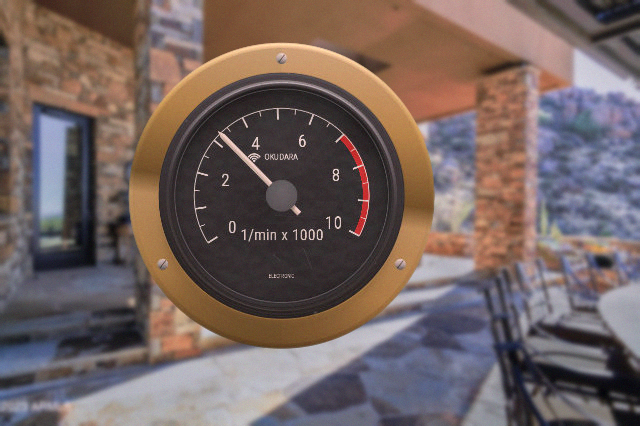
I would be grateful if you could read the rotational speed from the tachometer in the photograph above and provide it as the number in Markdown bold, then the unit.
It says **3250** rpm
